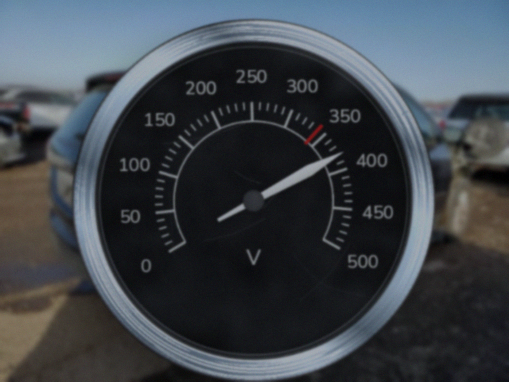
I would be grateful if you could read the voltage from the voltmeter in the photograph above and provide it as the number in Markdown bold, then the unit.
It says **380** V
